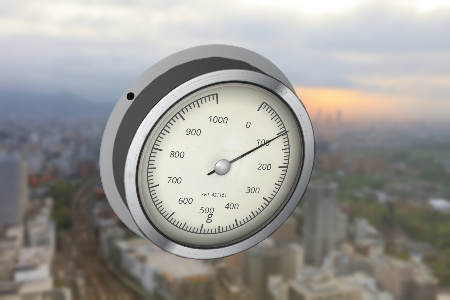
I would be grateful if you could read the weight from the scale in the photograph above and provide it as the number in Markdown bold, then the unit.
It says **100** g
